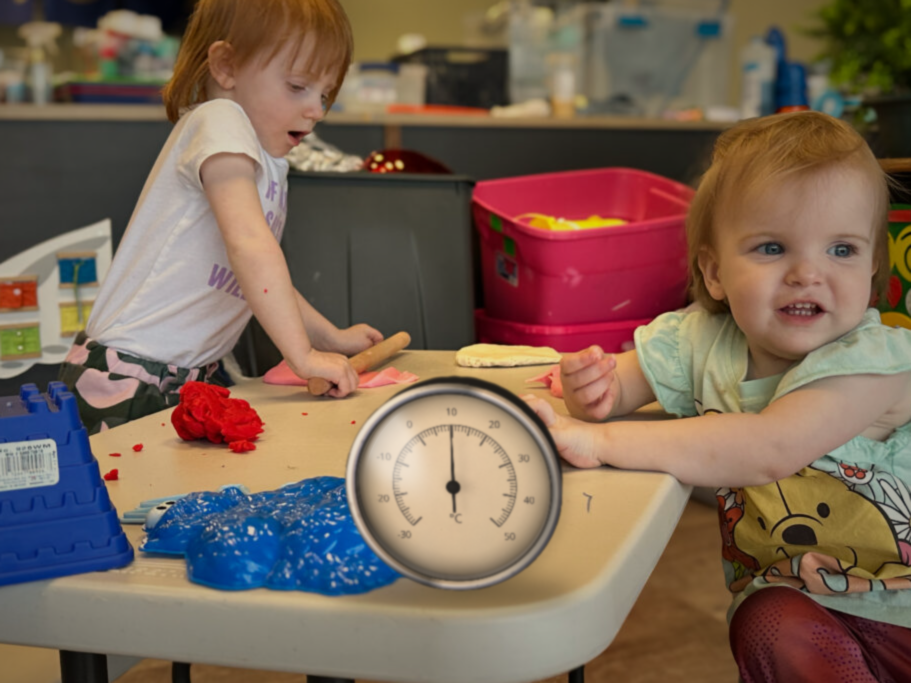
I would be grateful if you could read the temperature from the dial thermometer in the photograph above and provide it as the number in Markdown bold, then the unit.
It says **10** °C
